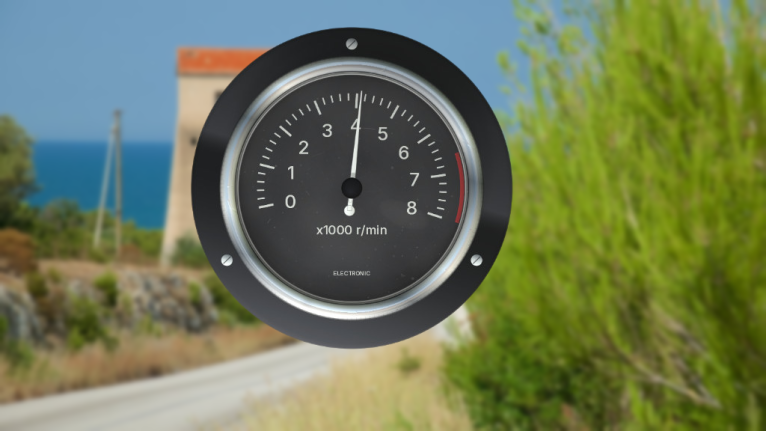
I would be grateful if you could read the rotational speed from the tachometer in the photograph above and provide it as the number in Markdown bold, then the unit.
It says **4100** rpm
